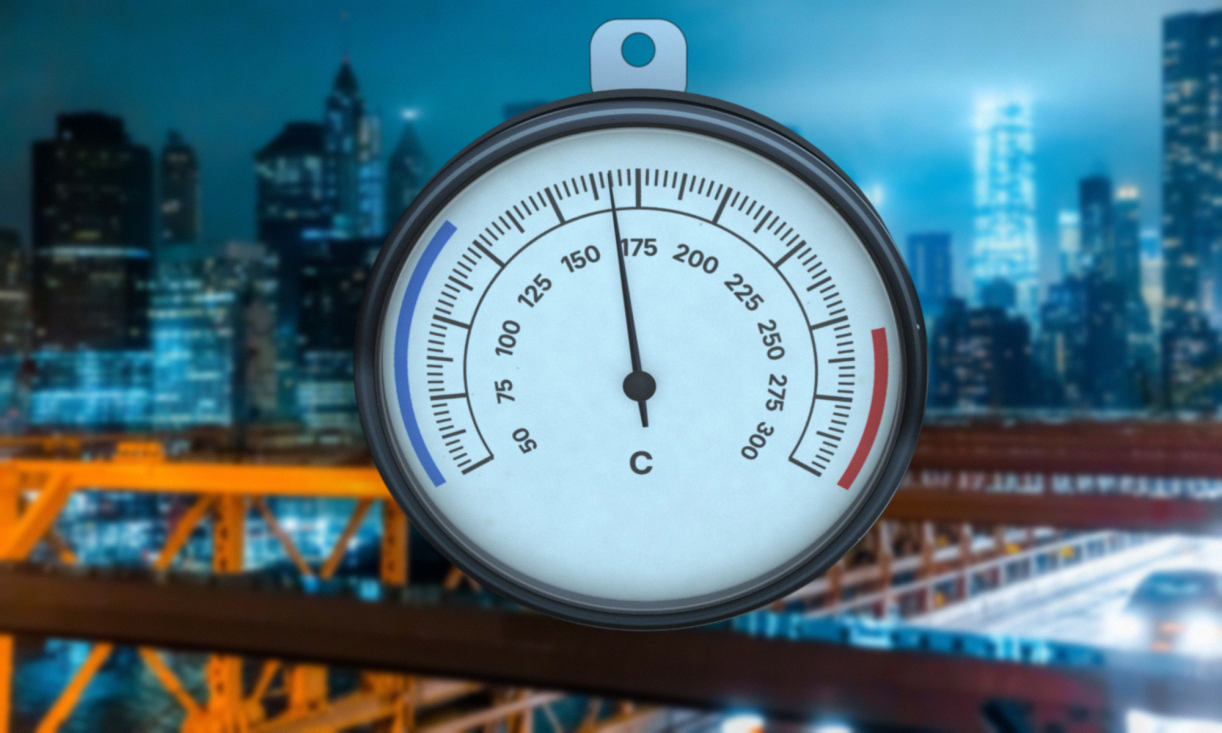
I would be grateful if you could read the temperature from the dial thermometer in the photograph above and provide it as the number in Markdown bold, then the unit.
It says **167.5** °C
